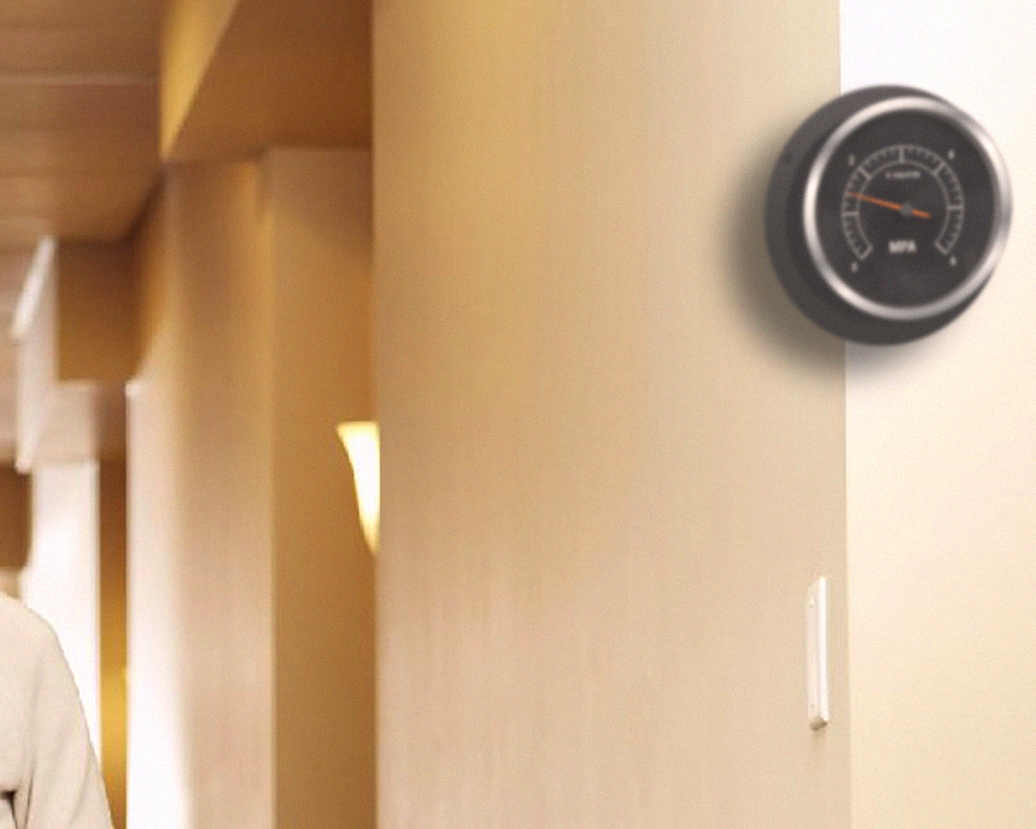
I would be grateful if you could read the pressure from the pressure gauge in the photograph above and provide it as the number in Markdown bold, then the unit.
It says **1.4** MPa
